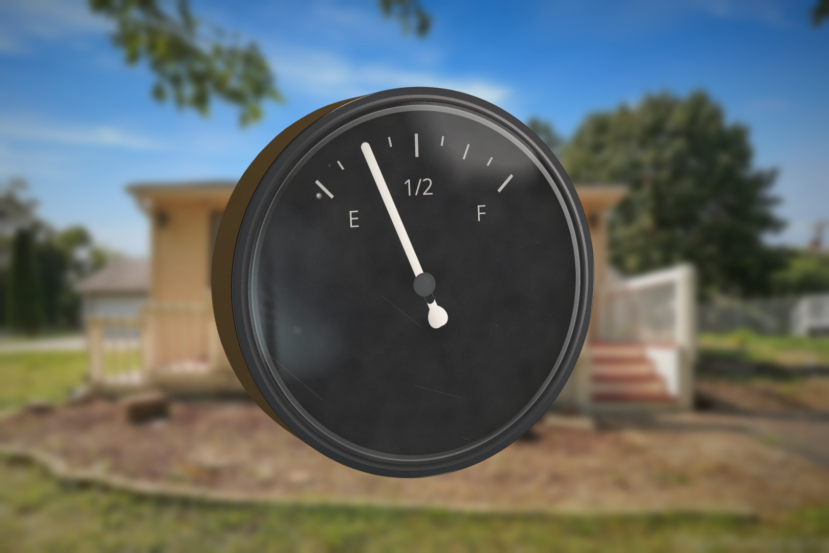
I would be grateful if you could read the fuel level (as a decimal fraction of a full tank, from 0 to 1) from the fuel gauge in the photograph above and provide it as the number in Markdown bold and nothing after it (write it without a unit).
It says **0.25**
